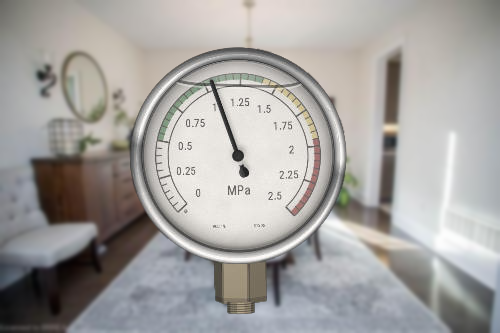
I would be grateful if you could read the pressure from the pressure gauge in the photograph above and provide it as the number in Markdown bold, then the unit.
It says **1.05** MPa
